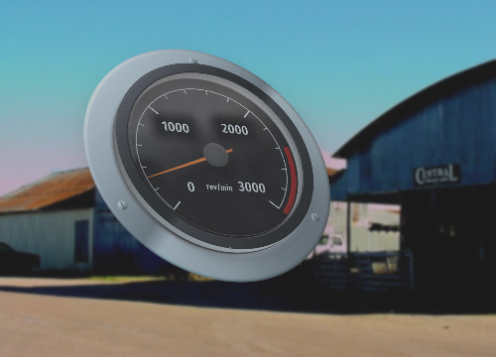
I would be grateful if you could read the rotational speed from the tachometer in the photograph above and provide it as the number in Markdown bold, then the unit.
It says **300** rpm
